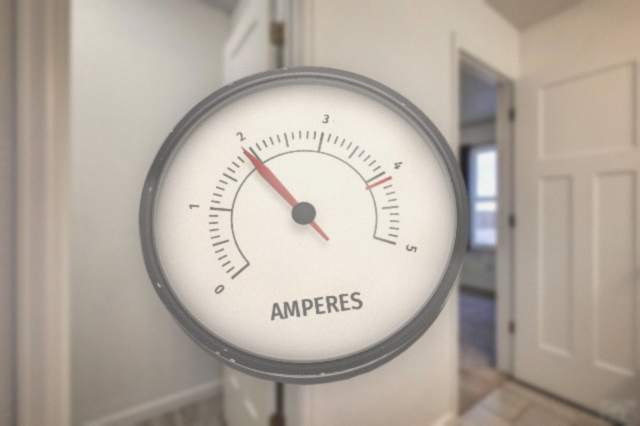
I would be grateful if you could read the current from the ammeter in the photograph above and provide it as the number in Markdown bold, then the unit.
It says **1.9** A
